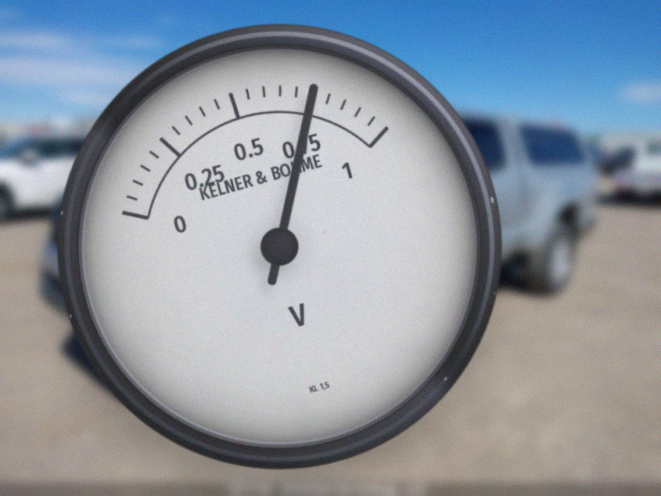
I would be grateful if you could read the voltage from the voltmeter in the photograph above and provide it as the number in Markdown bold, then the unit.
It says **0.75** V
